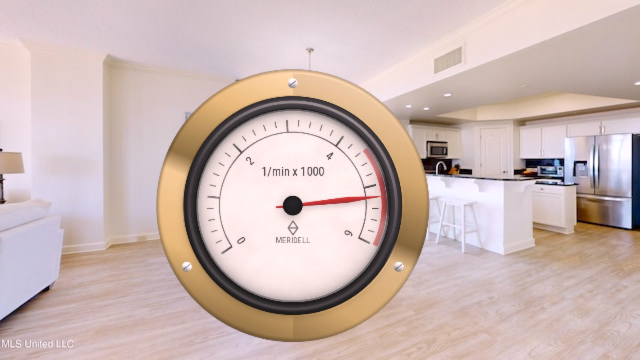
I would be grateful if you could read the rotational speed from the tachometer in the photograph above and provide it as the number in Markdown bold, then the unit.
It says **5200** rpm
